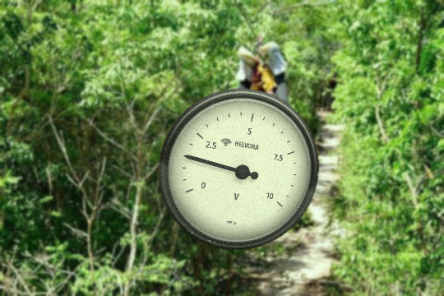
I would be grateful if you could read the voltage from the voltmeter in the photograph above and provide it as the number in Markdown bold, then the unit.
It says **1.5** V
